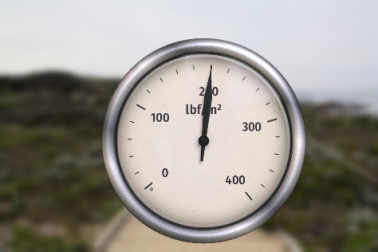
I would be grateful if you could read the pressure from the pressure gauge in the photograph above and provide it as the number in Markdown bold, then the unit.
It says **200** psi
